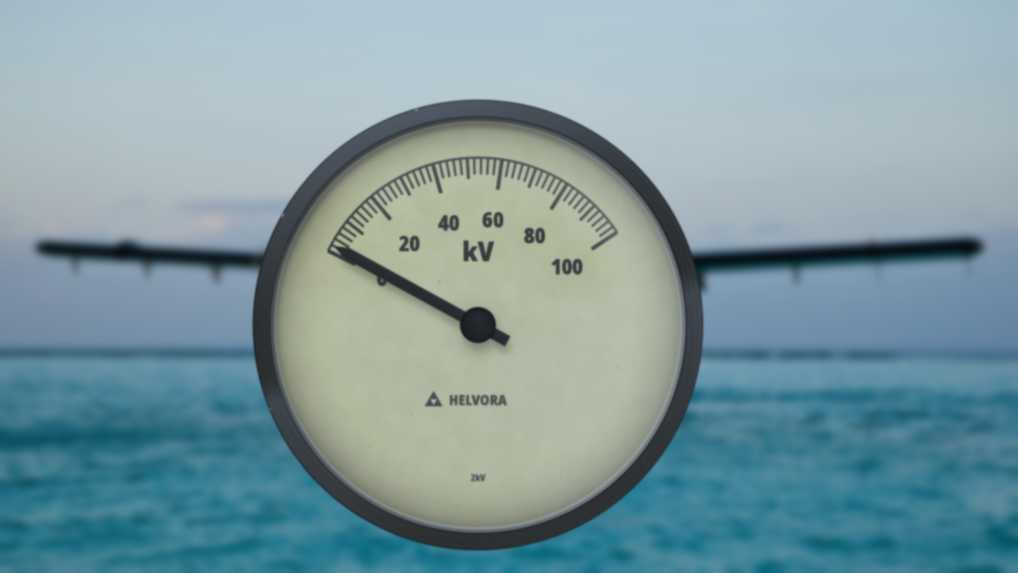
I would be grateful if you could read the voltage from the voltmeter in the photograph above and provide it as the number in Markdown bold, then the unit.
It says **2** kV
